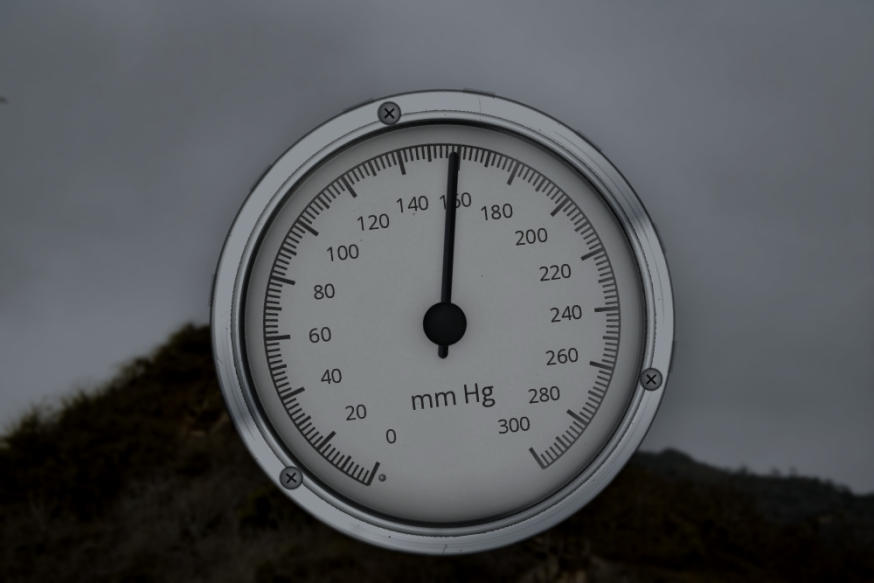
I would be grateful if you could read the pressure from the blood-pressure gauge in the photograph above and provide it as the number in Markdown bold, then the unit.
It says **158** mmHg
